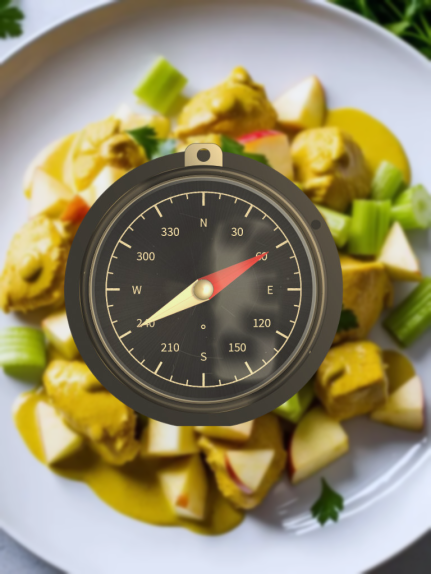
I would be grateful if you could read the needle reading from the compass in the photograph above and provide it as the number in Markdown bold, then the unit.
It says **60** °
